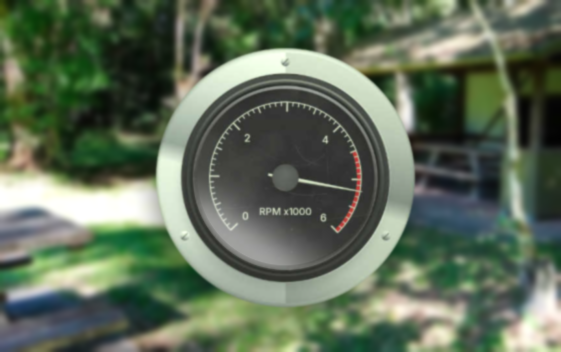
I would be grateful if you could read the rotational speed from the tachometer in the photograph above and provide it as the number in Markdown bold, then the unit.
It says **5200** rpm
